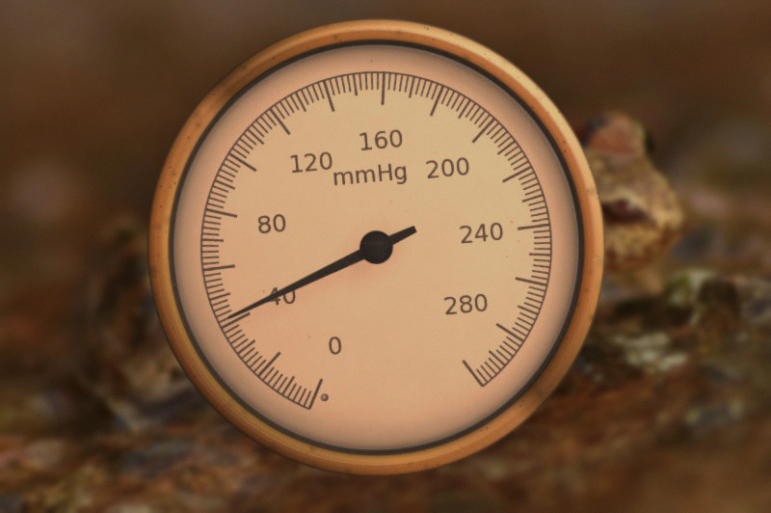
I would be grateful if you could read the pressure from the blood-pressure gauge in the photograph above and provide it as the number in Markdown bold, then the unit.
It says **42** mmHg
